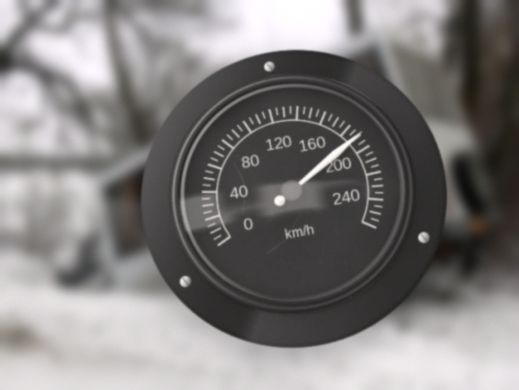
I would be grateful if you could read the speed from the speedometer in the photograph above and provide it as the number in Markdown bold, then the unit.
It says **190** km/h
